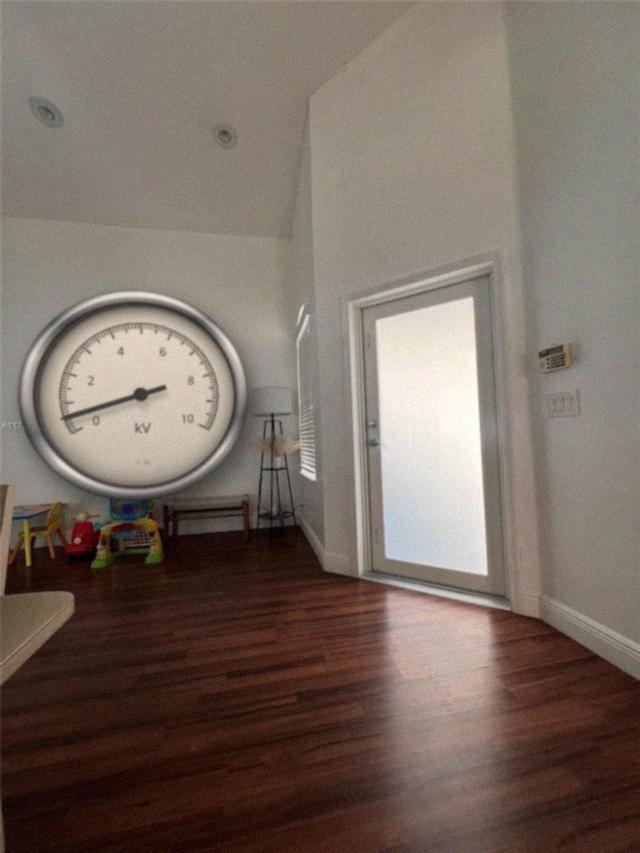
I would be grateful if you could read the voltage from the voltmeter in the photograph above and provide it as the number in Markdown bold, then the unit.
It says **0.5** kV
